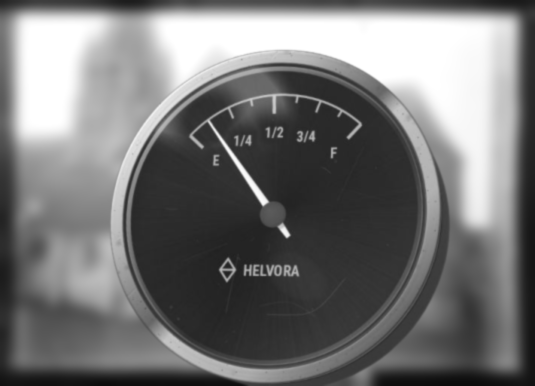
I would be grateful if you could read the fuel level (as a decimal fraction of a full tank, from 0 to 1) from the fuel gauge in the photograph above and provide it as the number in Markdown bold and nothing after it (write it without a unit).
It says **0.125**
